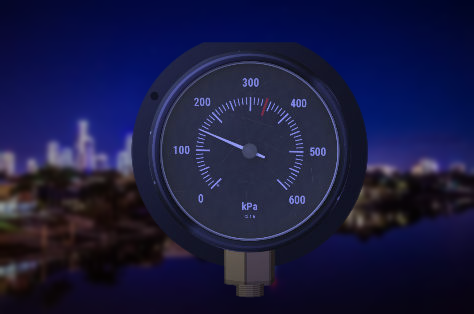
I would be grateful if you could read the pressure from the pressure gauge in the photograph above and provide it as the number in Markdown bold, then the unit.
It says **150** kPa
